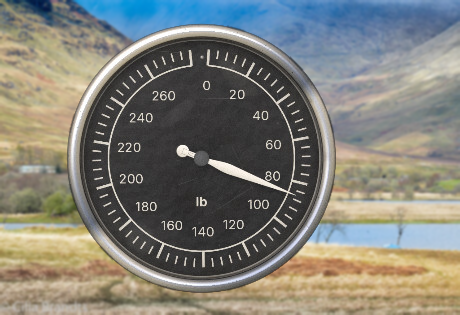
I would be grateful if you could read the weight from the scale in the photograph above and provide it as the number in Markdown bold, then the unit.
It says **86** lb
